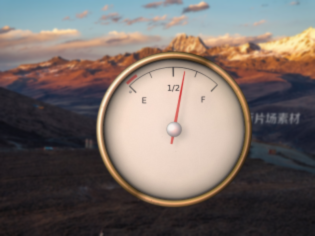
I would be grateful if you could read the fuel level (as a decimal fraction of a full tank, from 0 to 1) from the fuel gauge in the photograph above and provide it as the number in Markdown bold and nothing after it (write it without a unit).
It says **0.625**
